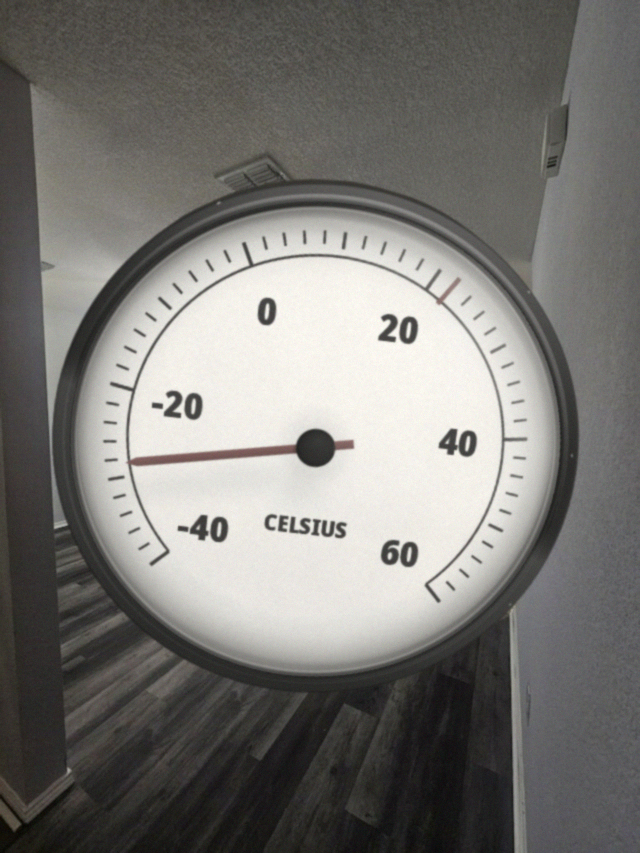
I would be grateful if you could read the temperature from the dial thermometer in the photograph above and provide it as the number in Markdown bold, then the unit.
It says **-28** °C
